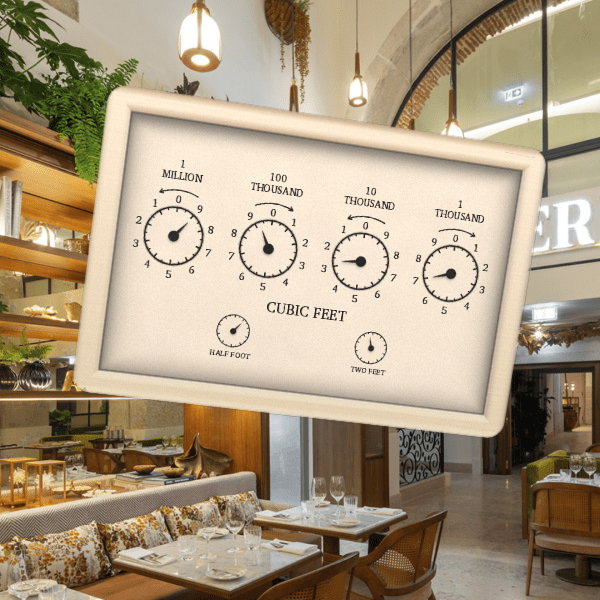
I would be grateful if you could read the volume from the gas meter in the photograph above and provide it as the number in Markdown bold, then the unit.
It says **892700** ft³
